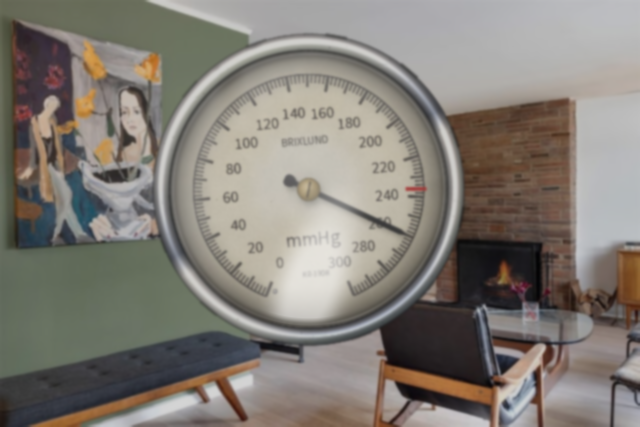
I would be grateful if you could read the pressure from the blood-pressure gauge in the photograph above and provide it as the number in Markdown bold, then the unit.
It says **260** mmHg
